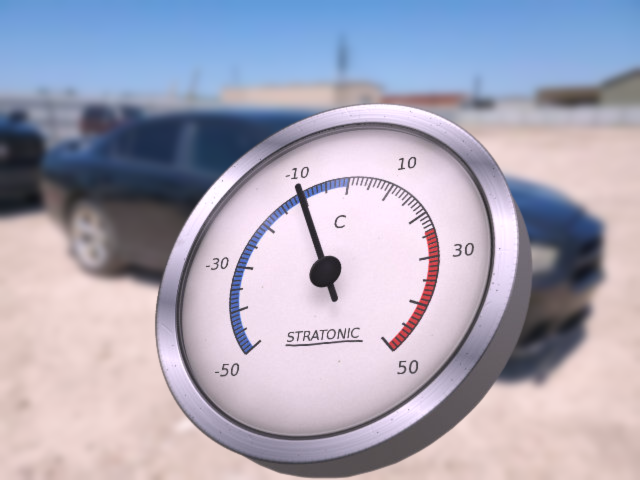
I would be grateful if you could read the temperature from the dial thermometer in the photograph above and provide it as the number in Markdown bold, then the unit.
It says **-10** °C
